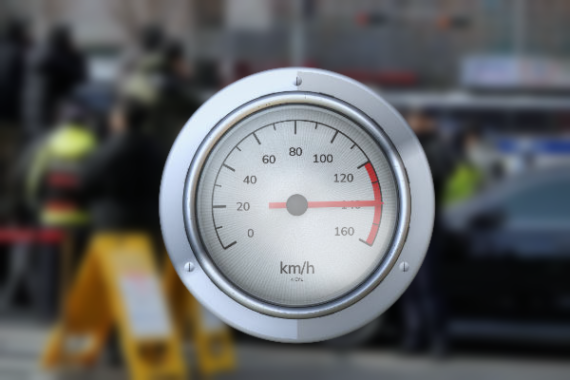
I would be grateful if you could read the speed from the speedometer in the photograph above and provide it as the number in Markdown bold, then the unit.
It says **140** km/h
